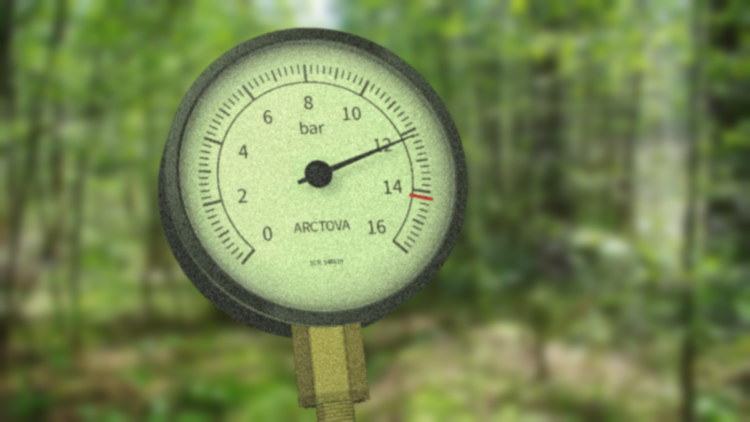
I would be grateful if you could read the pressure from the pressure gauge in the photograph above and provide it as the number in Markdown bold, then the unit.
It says **12.2** bar
